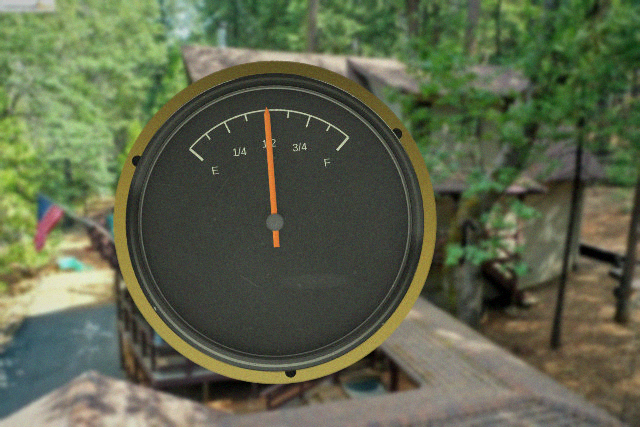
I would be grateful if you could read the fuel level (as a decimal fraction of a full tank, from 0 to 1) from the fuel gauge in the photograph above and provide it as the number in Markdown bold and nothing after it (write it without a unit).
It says **0.5**
